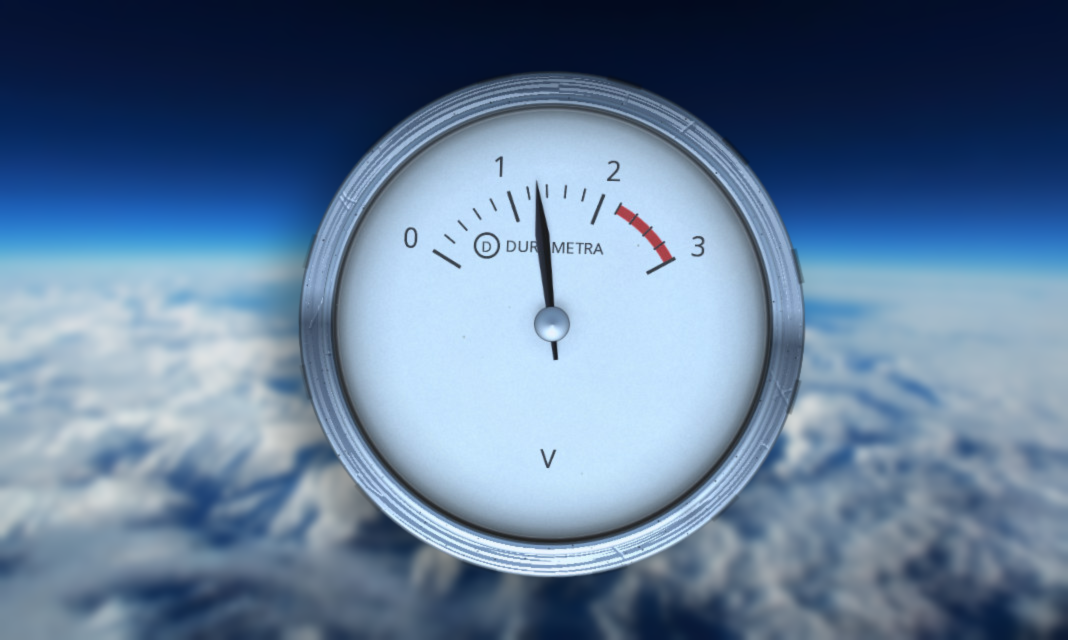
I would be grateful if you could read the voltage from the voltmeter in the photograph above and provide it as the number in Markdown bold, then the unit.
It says **1.3** V
